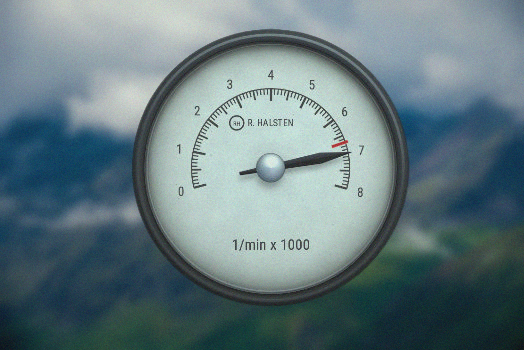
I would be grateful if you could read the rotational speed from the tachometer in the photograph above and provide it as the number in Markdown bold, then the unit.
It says **7000** rpm
